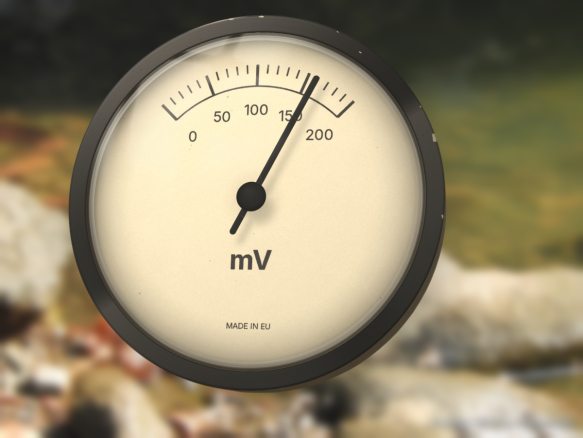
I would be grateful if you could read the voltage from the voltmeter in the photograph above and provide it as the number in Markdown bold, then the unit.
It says **160** mV
